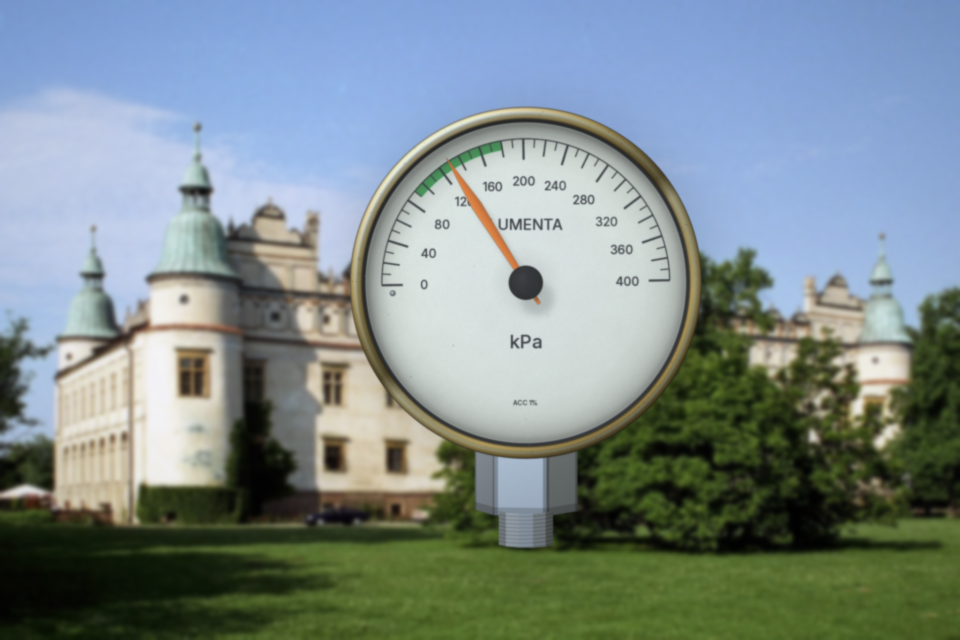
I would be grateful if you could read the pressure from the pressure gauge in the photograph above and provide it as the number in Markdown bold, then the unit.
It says **130** kPa
